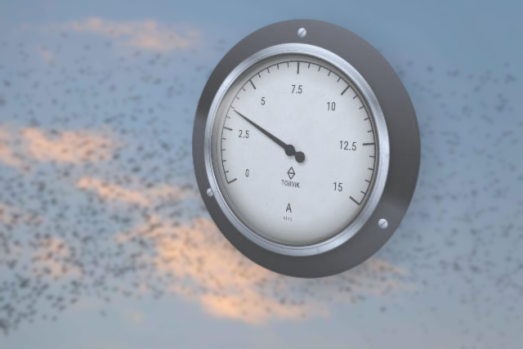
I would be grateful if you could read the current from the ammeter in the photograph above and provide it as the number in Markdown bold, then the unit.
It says **3.5** A
